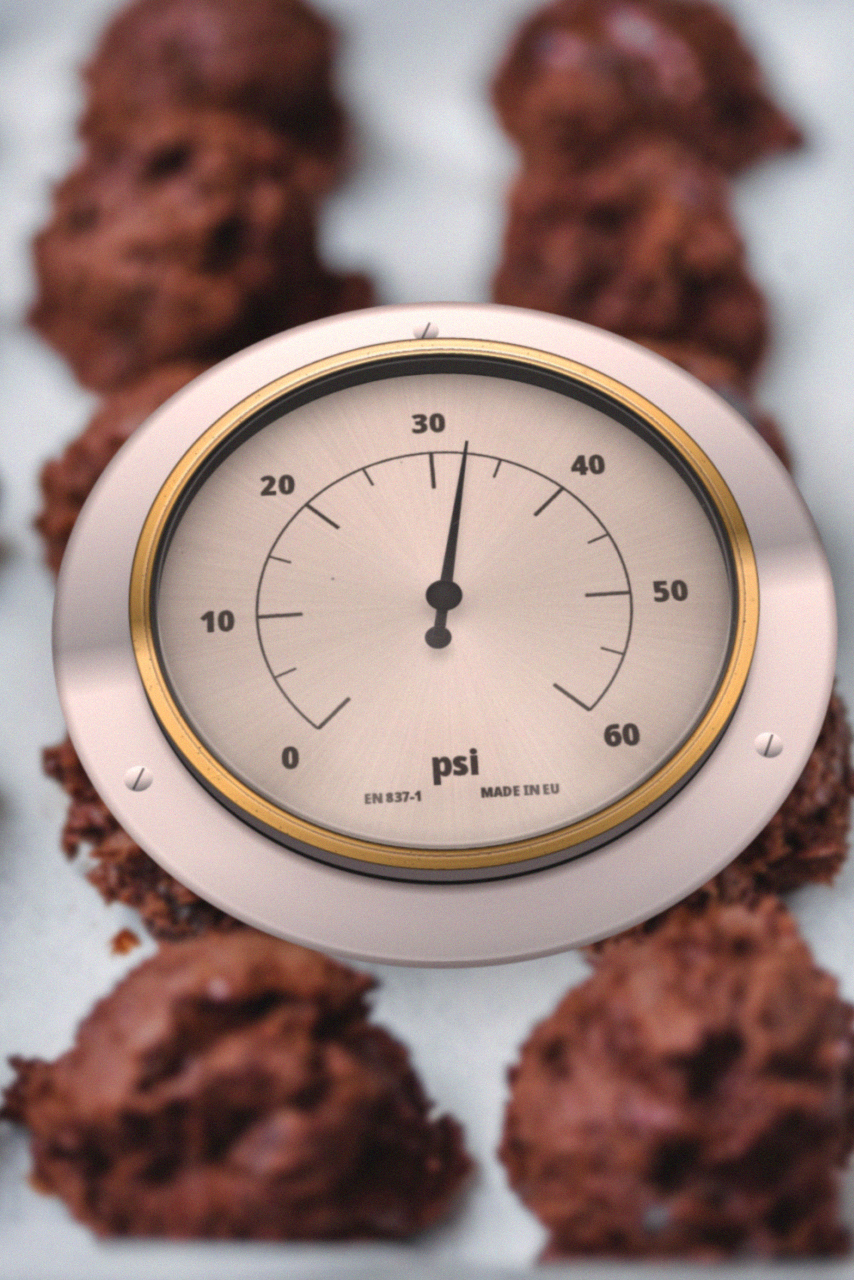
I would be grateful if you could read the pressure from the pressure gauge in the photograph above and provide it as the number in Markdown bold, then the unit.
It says **32.5** psi
